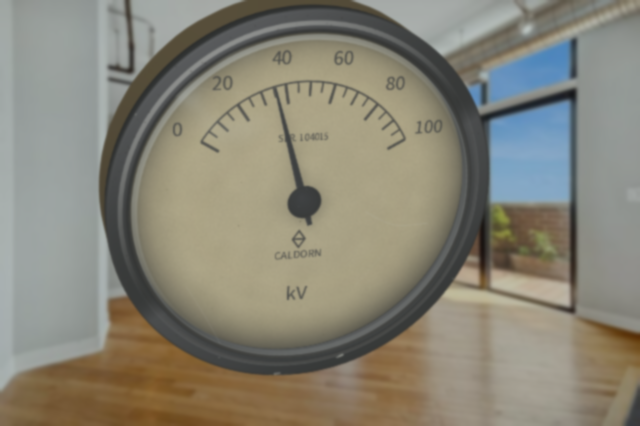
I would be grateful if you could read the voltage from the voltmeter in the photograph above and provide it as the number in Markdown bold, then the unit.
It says **35** kV
